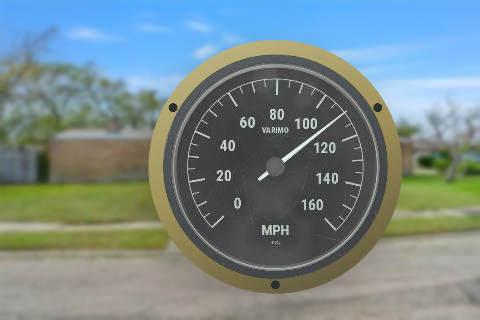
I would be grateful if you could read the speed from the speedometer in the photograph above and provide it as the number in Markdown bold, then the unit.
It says **110** mph
